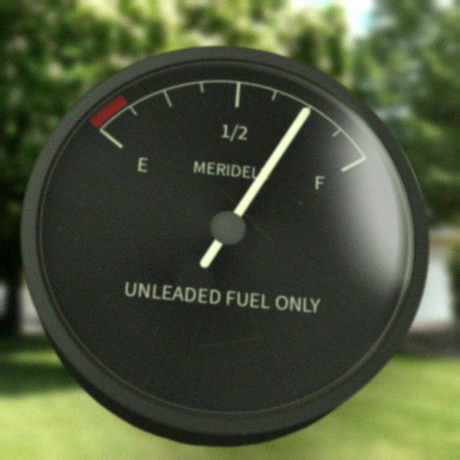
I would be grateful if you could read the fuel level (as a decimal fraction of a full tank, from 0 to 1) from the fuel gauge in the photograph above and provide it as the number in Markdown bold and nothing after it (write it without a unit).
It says **0.75**
